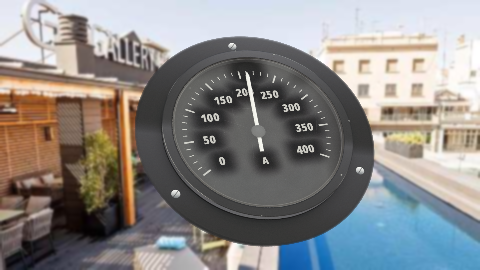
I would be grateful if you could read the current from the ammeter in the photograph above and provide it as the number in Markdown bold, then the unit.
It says **210** A
